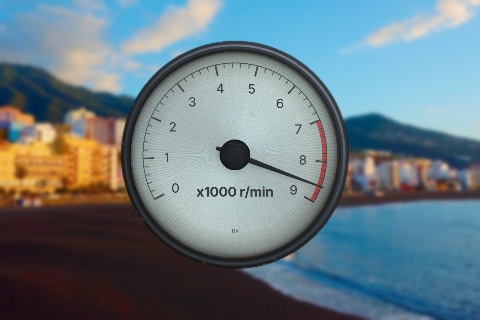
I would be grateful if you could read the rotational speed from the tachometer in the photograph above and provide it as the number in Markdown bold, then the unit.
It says **8600** rpm
